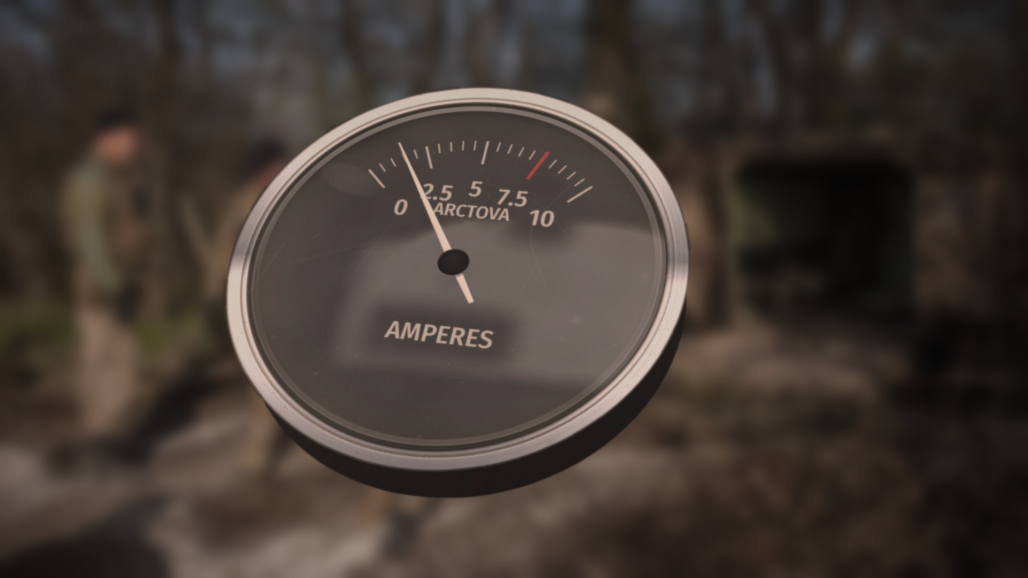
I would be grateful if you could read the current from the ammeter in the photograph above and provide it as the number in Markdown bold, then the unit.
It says **1.5** A
